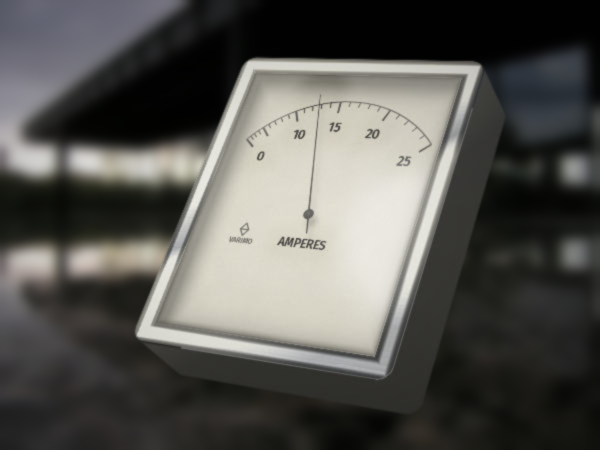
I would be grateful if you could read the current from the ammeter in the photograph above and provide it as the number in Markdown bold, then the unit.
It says **13** A
